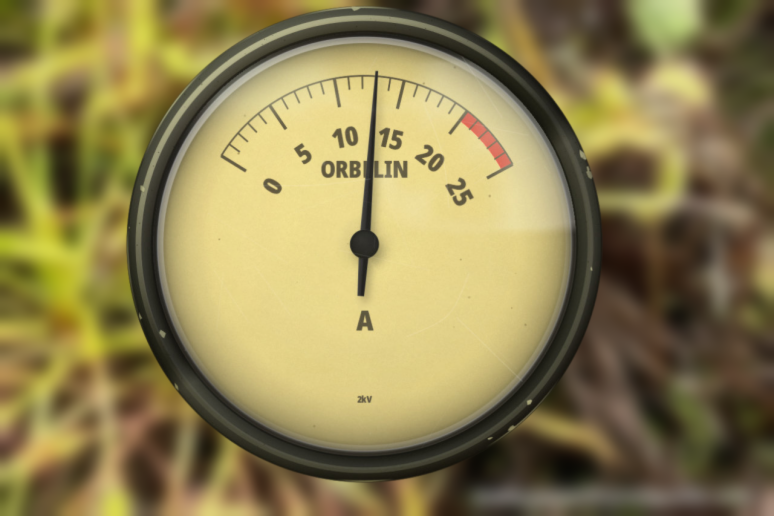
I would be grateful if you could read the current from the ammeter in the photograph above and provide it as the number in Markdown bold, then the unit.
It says **13** A
